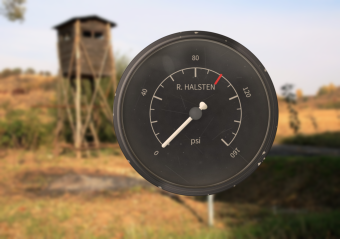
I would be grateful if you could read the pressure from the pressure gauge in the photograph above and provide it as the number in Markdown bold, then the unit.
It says **0** psi
